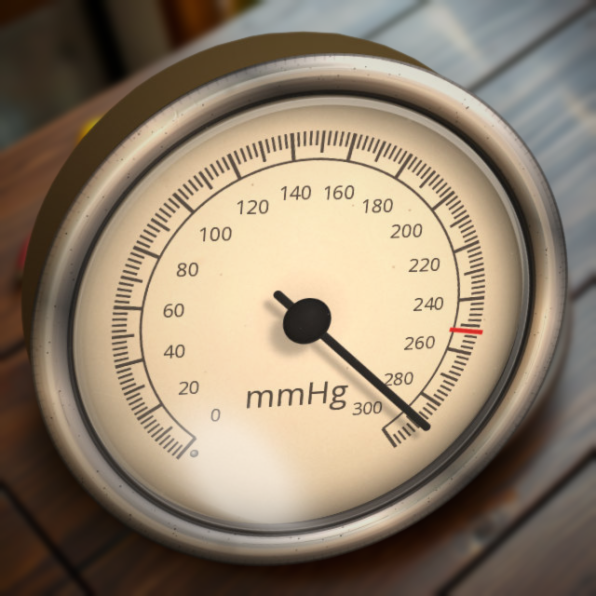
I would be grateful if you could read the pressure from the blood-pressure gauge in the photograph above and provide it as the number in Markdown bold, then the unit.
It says **288** mmHg
